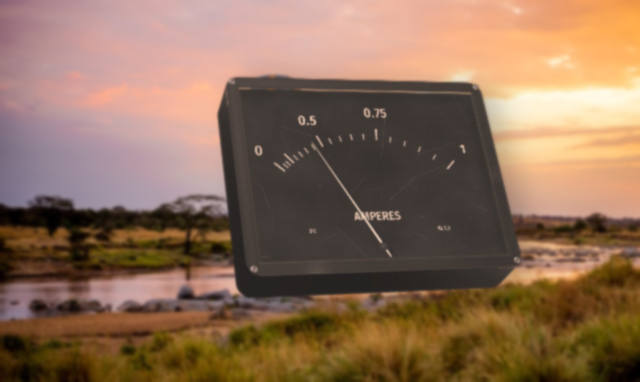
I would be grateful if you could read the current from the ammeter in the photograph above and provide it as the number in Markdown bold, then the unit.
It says **0.45** A
